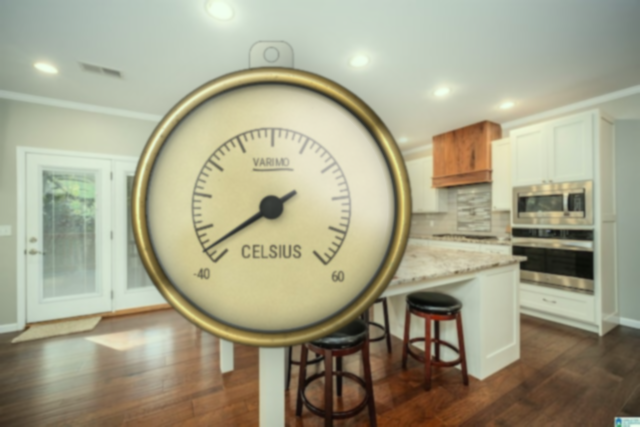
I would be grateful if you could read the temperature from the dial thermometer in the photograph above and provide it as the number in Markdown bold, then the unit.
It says **-36** °C
